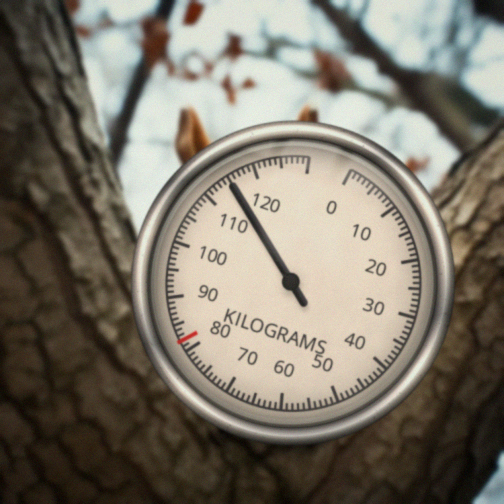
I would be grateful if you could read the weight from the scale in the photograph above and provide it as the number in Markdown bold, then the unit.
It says **115** kg
